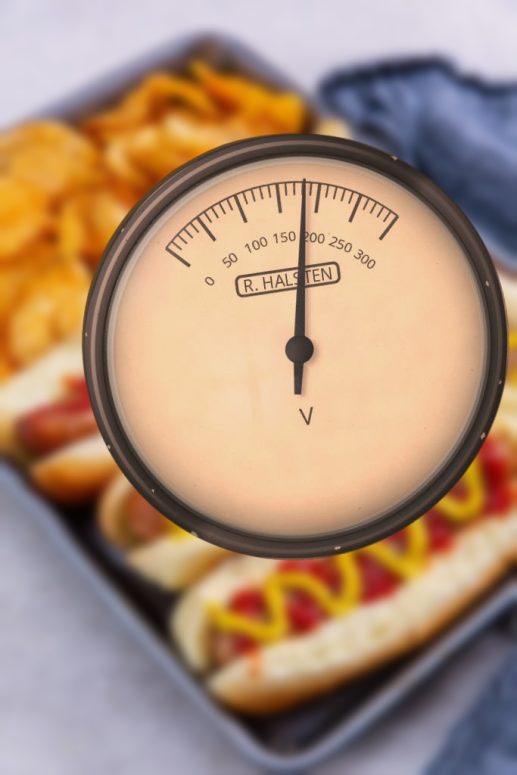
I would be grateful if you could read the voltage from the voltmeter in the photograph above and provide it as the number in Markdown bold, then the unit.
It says **180** V
